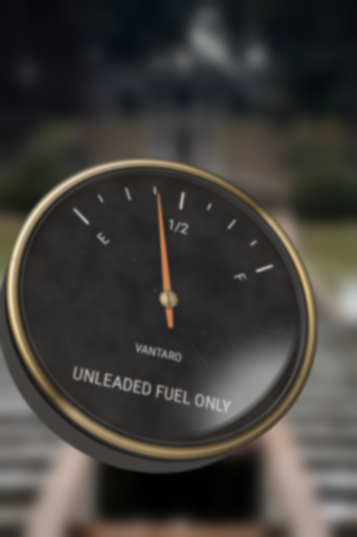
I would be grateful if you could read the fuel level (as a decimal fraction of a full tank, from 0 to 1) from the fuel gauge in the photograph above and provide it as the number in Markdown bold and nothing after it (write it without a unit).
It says **0.375**
